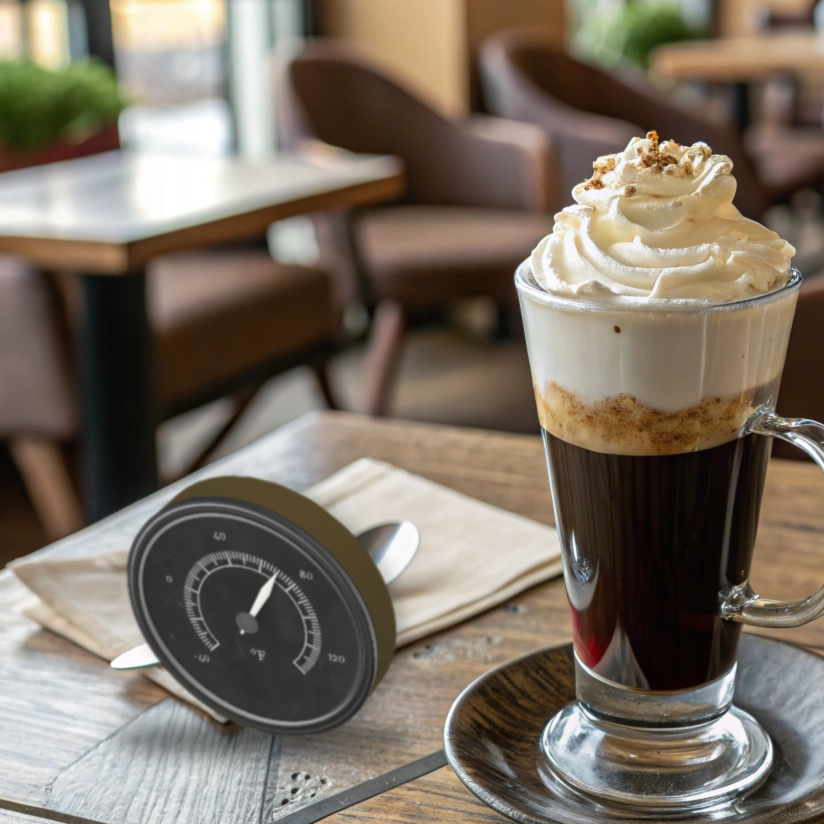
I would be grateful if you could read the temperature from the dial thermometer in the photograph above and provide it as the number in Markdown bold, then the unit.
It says **70** °F
